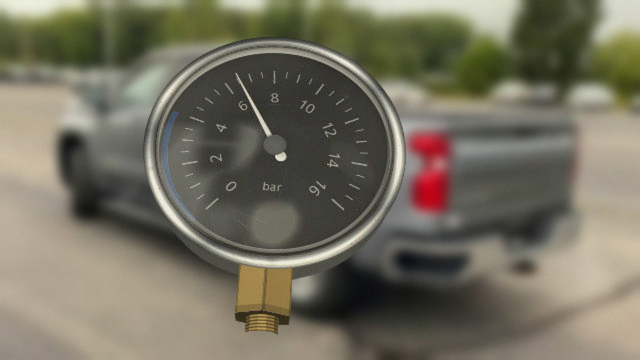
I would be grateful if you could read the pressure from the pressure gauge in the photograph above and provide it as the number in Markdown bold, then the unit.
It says **6.5** bar
